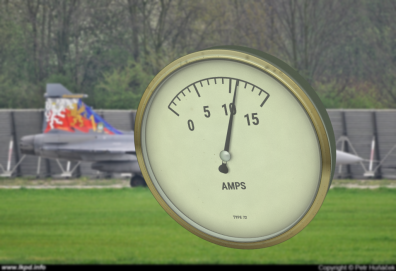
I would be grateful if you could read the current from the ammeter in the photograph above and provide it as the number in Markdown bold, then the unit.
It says **11** A
